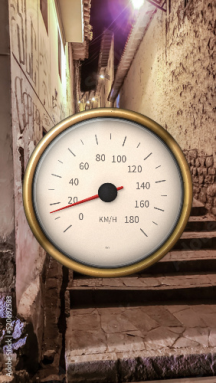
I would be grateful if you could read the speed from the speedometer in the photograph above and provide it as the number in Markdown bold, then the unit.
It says **15** km/h
